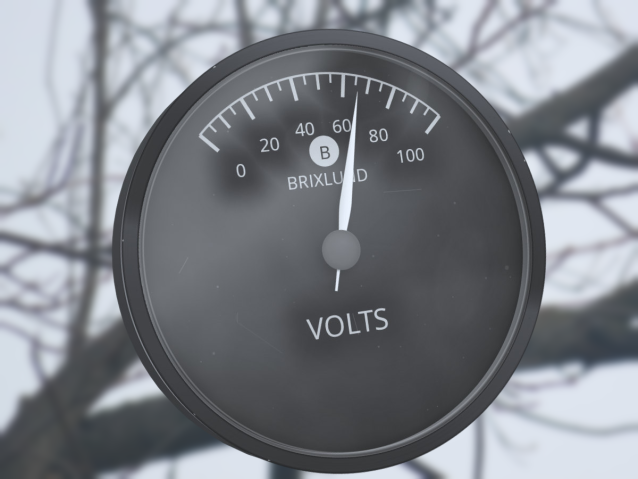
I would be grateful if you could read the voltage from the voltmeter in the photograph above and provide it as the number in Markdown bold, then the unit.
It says **65** V
